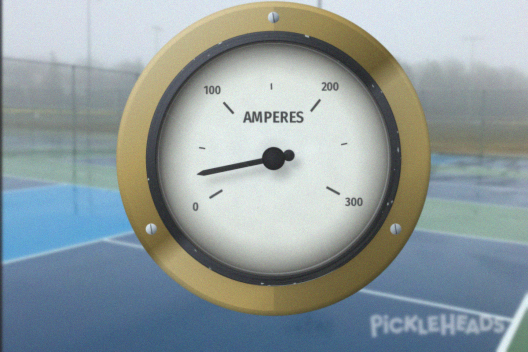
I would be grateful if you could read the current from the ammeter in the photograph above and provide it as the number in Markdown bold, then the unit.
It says **25** A
